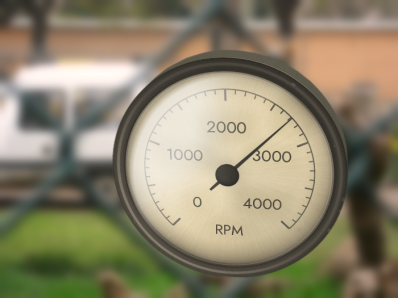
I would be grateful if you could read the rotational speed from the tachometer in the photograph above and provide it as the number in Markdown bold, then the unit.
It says **2700** rpm
